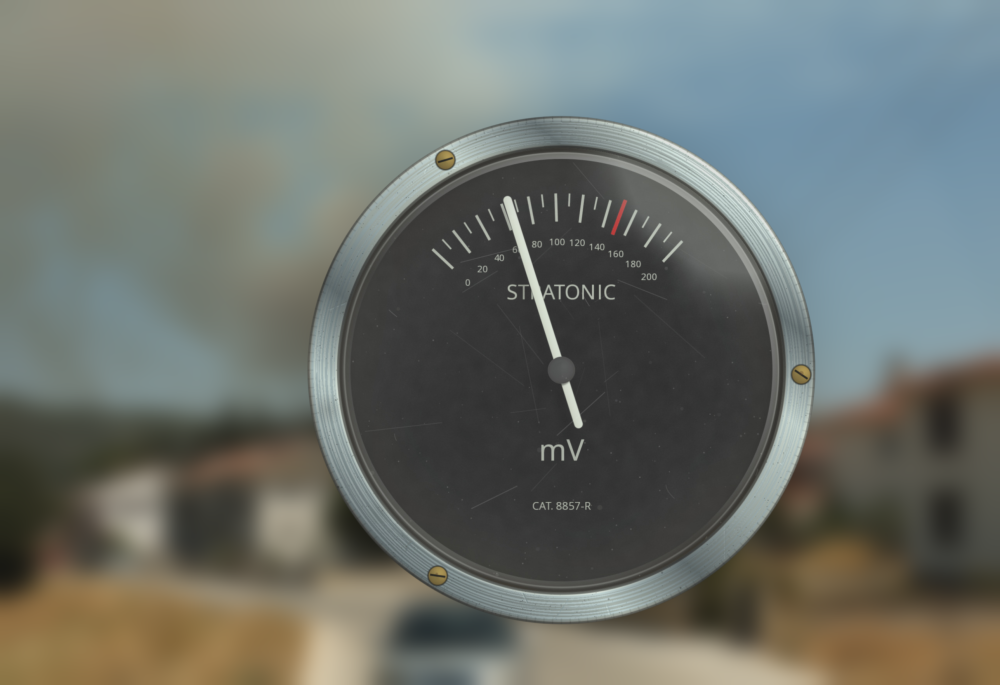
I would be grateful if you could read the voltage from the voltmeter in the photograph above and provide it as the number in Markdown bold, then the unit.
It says **65** mV
